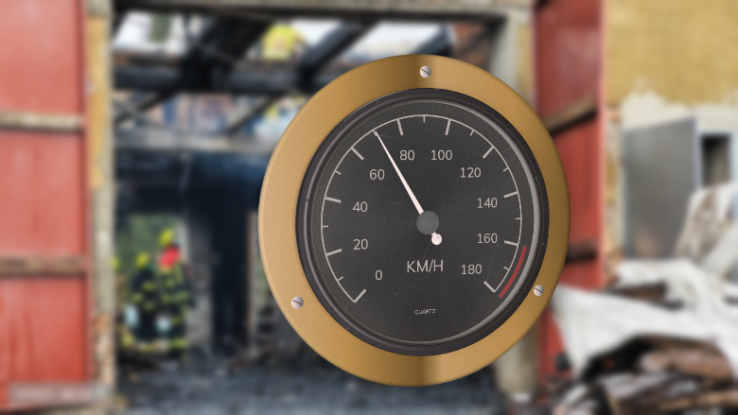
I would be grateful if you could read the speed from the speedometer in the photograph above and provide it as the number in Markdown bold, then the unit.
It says **70** km/h
